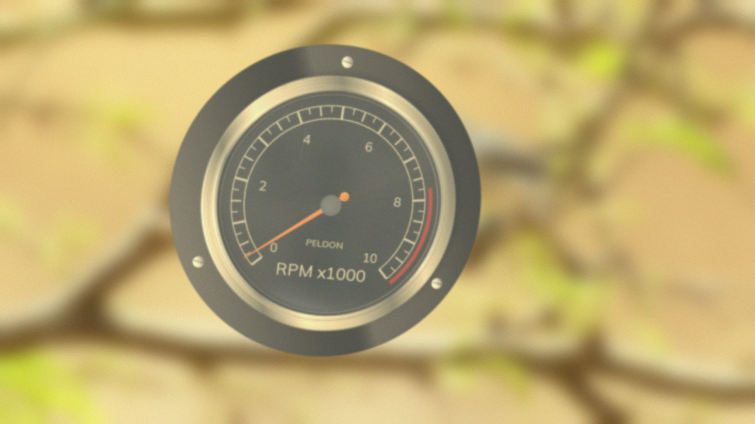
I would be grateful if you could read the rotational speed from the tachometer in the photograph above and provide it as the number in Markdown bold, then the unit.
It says **250** rpm
